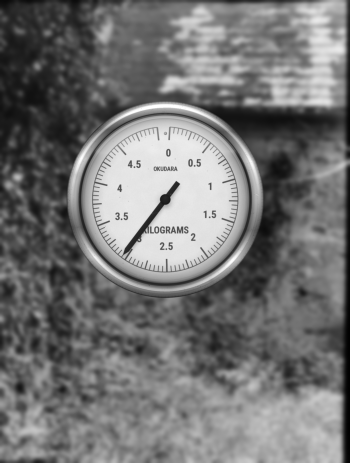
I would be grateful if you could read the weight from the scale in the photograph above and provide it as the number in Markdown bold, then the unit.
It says **3.05** kg
